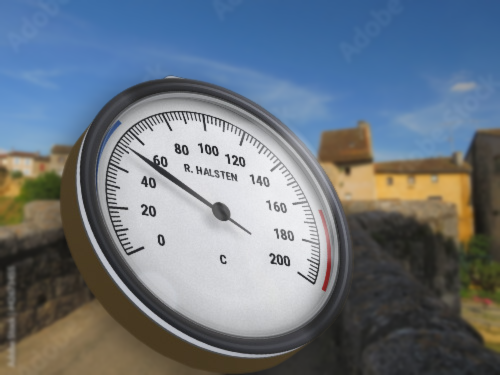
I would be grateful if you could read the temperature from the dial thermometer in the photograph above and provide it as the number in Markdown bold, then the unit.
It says **50** °C
